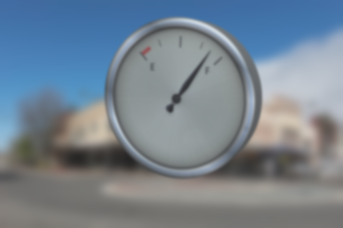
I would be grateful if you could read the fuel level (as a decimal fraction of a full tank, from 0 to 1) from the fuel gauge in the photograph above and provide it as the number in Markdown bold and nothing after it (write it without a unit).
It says **0.875**
